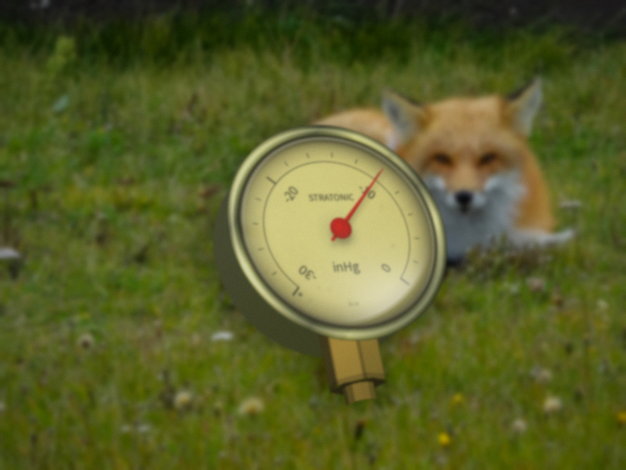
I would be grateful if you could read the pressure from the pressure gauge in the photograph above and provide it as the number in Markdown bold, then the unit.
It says **-10** inHg
